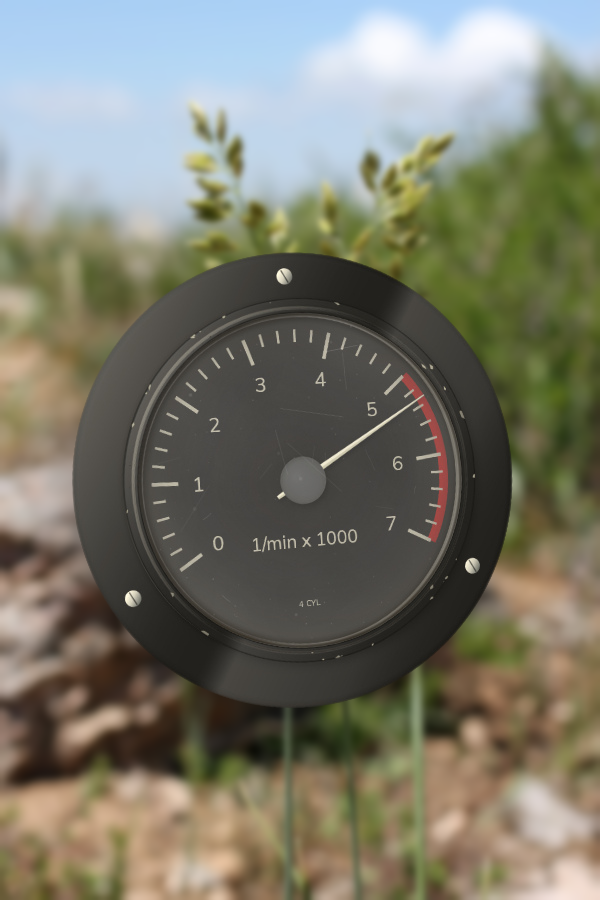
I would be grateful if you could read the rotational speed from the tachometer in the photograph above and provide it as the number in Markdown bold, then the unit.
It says **5300** rpm
